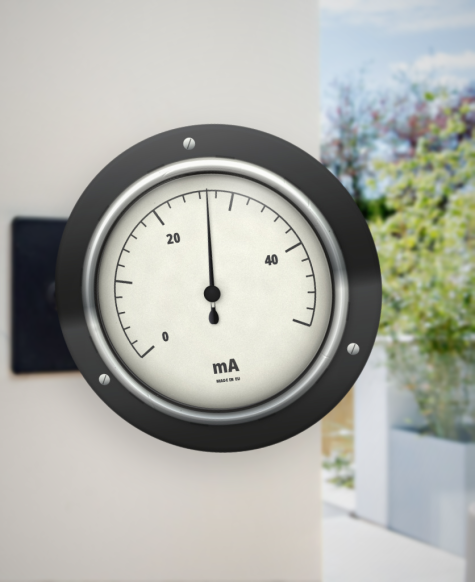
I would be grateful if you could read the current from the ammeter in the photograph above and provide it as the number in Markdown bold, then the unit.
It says **27** mA
